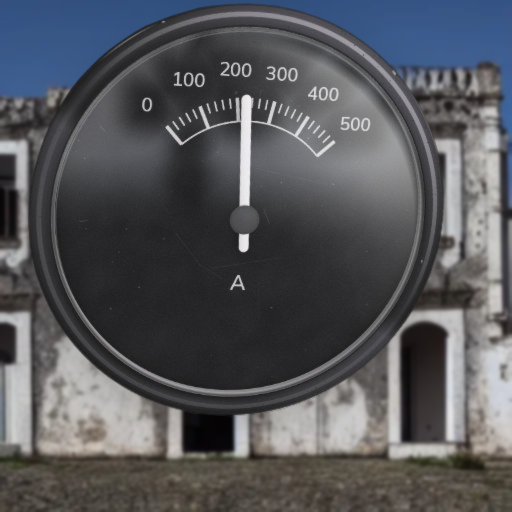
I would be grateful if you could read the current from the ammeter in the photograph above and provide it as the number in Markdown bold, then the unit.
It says **220** A
